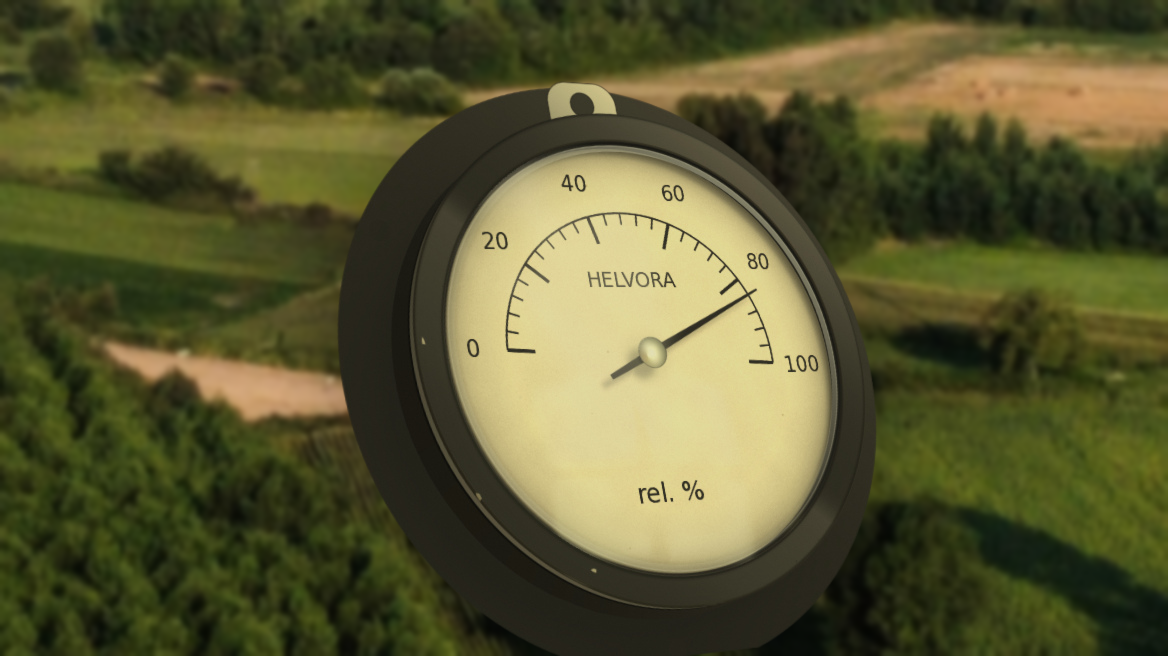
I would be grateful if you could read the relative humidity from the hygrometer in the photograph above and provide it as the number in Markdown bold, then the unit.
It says **84** %
